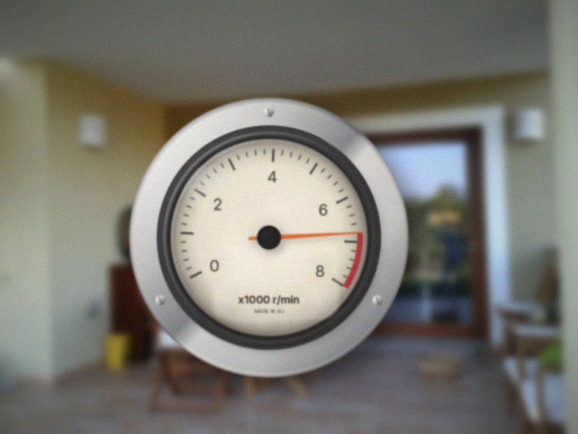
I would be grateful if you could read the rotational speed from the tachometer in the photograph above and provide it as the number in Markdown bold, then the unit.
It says **6800** rpm
